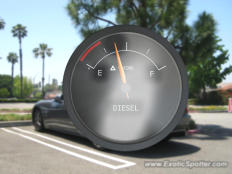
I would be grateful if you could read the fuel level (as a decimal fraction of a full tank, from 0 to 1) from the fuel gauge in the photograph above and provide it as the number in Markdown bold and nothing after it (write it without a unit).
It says **0.375**
